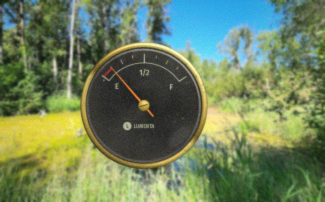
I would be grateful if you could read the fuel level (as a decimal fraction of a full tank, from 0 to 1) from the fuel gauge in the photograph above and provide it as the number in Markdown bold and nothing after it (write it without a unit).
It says **0.125**
